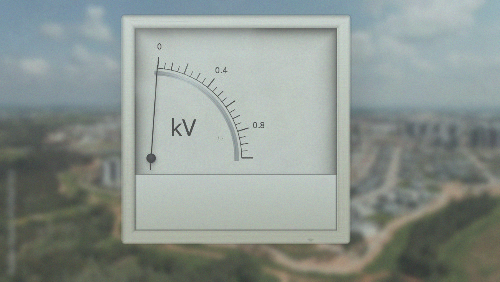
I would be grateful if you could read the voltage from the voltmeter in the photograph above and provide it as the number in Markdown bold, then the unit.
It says **0** kV
